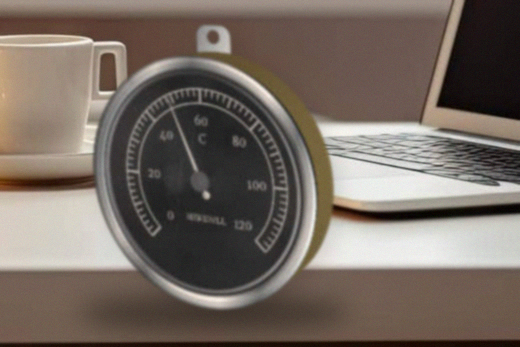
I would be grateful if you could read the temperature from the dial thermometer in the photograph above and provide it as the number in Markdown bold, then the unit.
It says **50** °C
